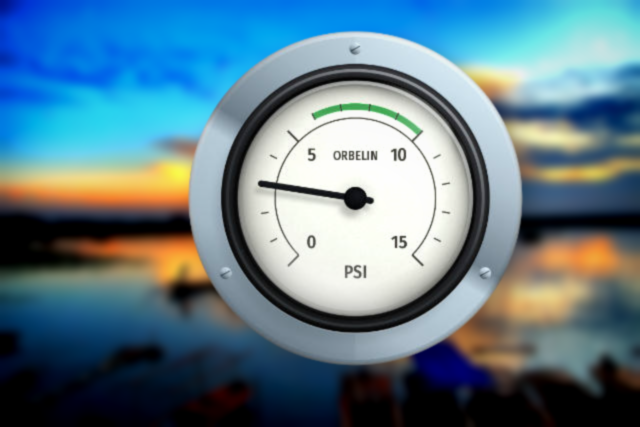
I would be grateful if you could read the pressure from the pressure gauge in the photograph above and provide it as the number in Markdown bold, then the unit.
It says **3** psi
